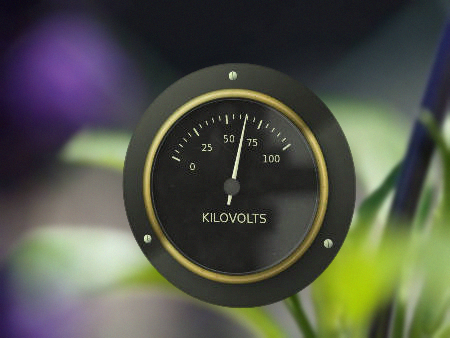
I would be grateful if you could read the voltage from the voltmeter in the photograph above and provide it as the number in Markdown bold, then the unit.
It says **65** kV
